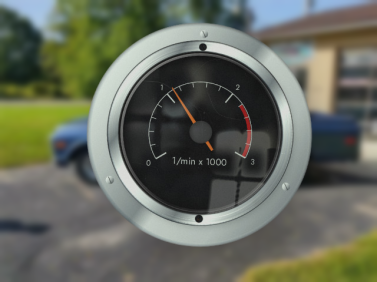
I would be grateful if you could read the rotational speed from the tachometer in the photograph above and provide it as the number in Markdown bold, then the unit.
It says **1100** rpm
